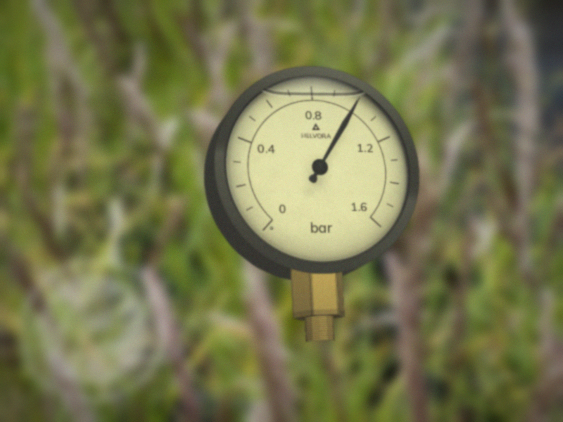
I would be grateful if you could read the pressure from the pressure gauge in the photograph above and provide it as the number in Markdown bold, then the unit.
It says **1** bar
